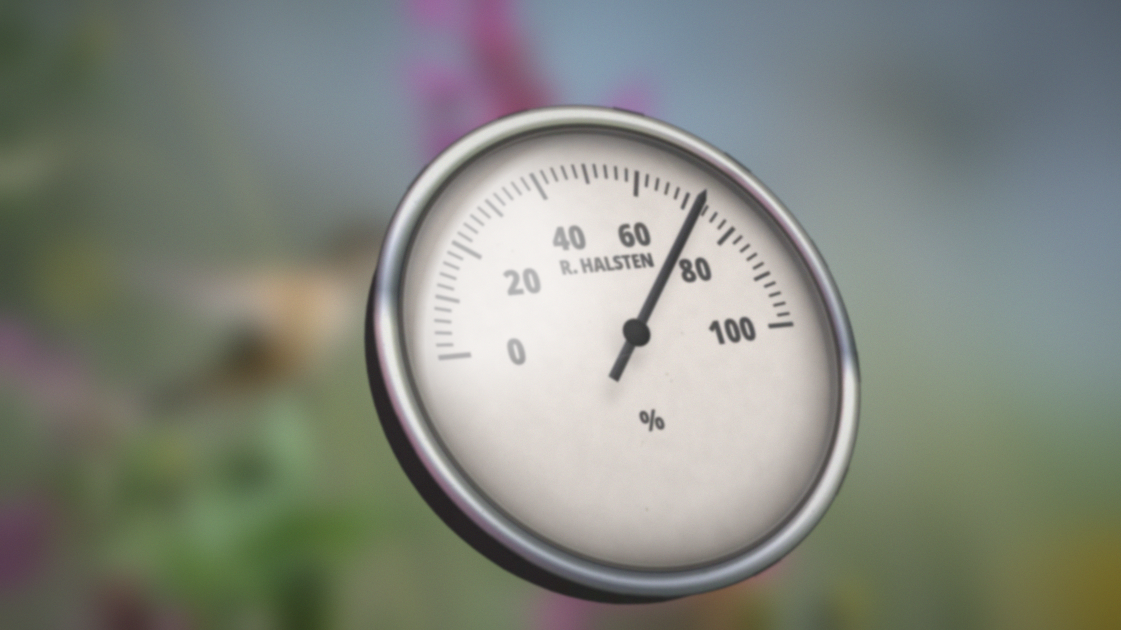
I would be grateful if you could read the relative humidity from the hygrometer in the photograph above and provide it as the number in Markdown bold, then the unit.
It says **72** %
